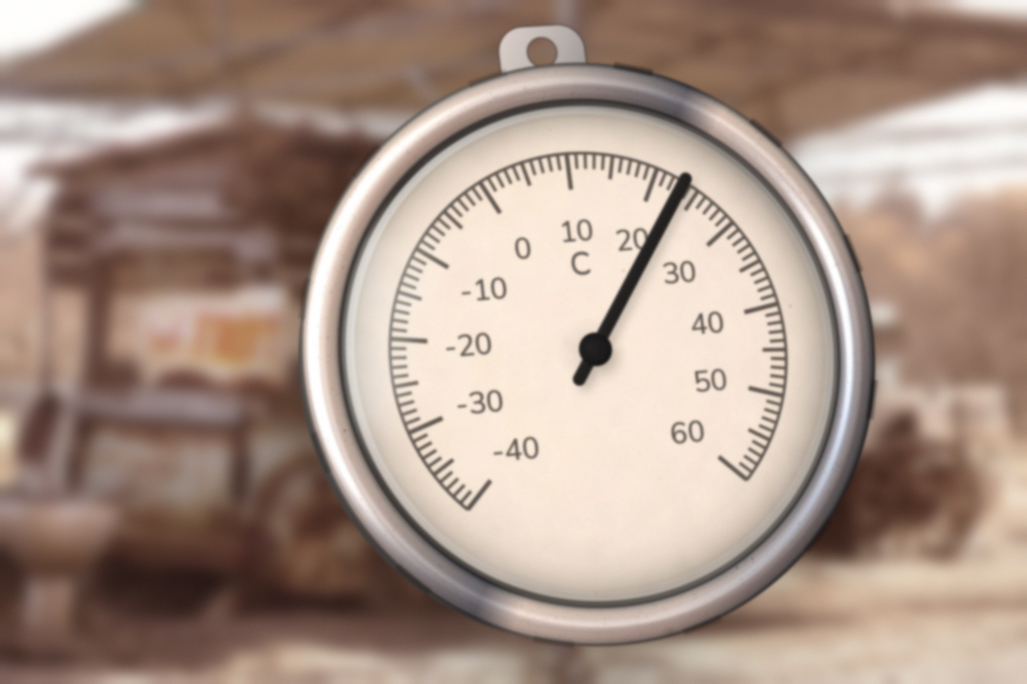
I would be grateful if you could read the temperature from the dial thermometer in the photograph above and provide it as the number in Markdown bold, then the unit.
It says **23** °C
